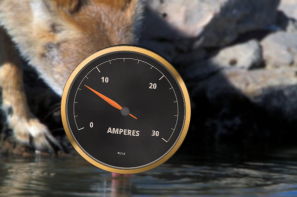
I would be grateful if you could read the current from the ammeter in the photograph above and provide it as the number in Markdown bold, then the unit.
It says **7** A
